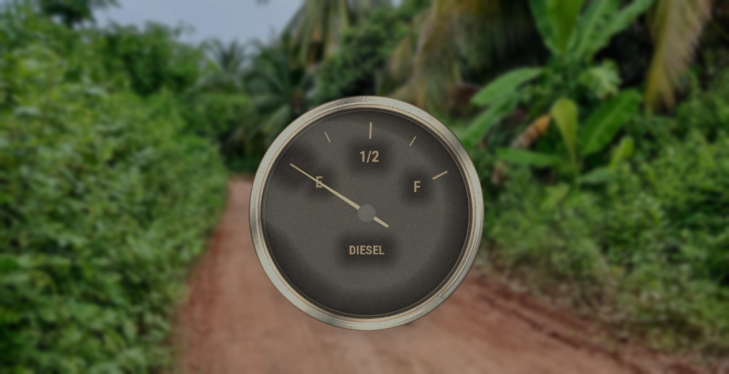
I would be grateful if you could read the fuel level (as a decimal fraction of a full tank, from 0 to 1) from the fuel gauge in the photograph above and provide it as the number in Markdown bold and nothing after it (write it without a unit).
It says **0**
